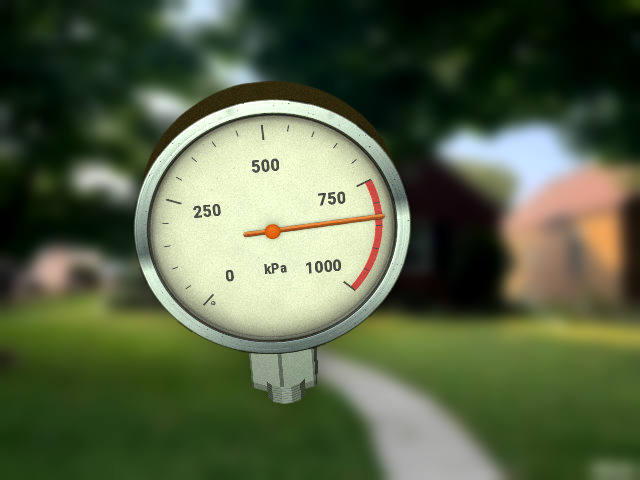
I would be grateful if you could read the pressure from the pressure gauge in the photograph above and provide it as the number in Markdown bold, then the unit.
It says **825** kPa
